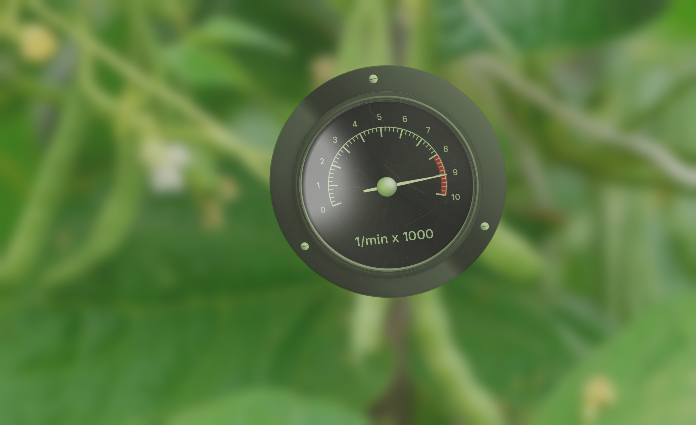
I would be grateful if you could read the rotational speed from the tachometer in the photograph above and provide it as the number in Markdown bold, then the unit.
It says **9000** rpm
